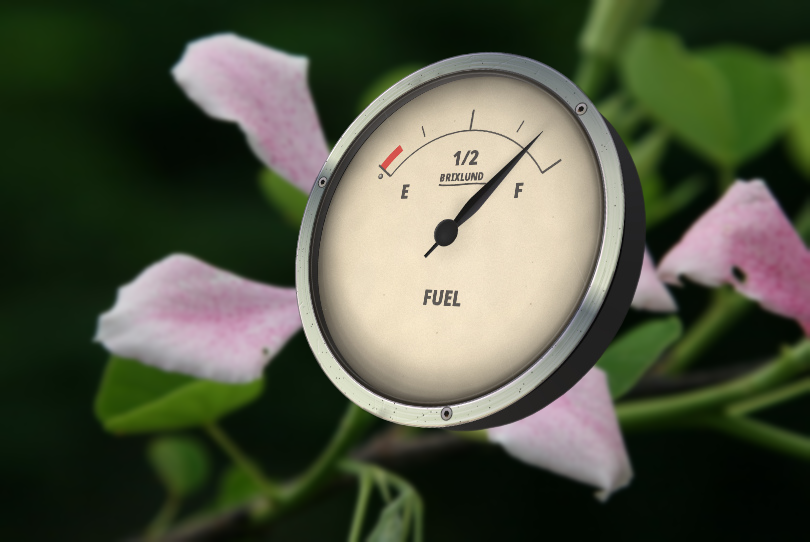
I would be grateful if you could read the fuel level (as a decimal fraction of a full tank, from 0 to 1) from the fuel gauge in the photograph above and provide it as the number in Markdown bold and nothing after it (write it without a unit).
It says **0.875**
